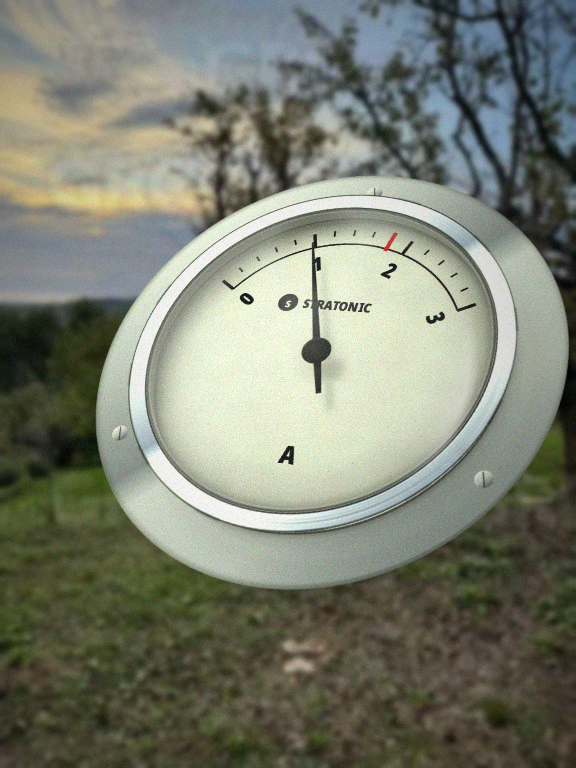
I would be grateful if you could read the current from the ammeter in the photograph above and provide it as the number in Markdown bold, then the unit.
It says **1** A
